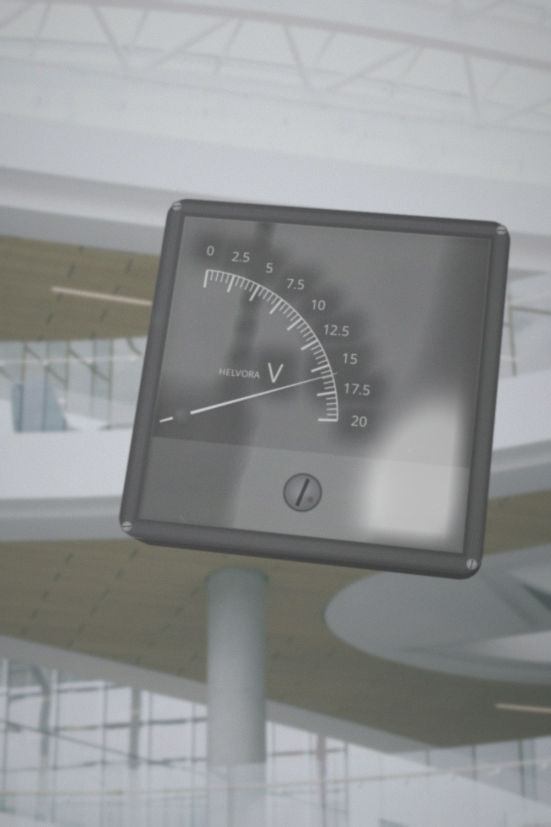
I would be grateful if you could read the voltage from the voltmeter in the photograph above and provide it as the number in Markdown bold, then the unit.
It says **16** V
